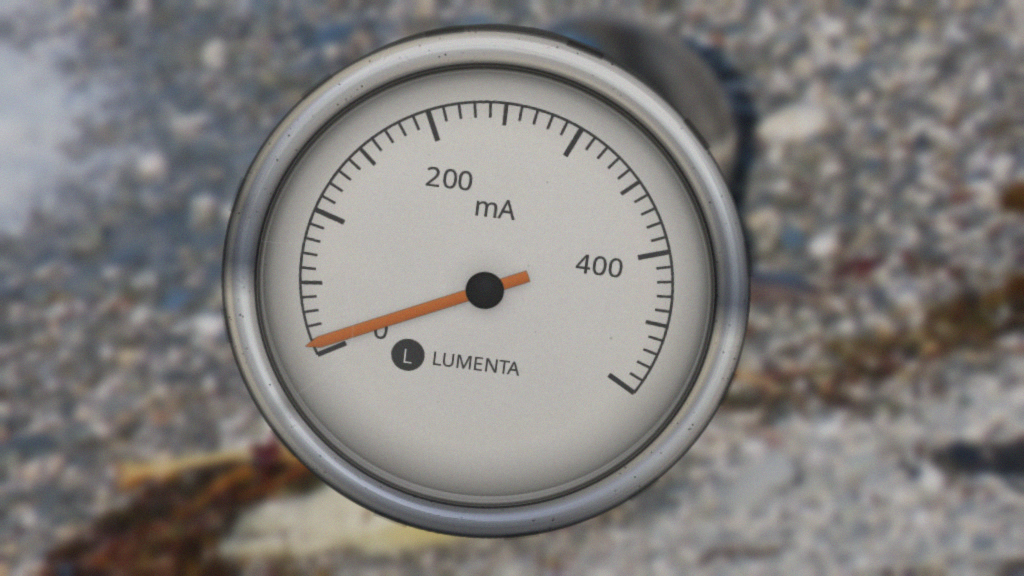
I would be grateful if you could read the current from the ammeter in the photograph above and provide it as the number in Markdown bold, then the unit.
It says **10** mA
